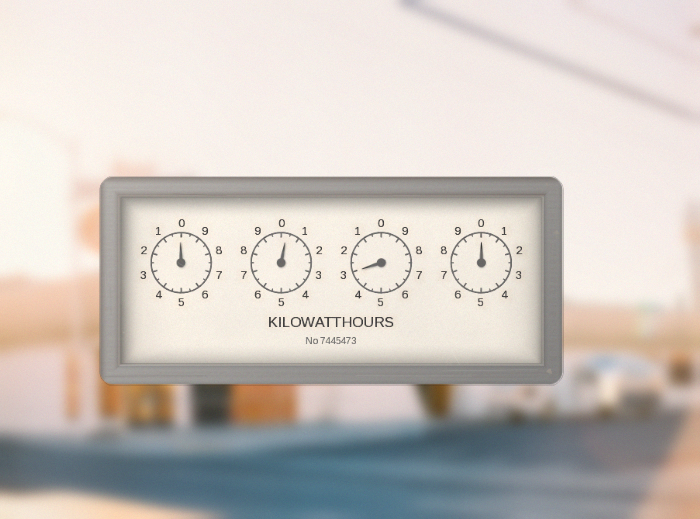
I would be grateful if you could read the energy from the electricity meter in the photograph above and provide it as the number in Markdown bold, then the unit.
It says **30** kWh
